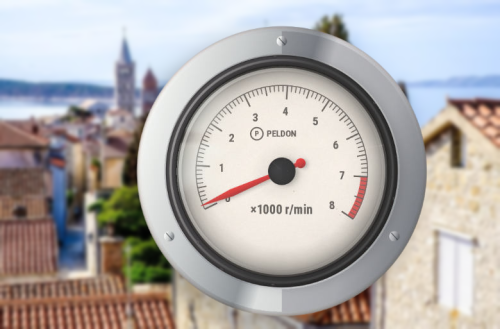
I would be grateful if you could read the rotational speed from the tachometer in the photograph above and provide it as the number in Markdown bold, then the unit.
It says **100** rpm
